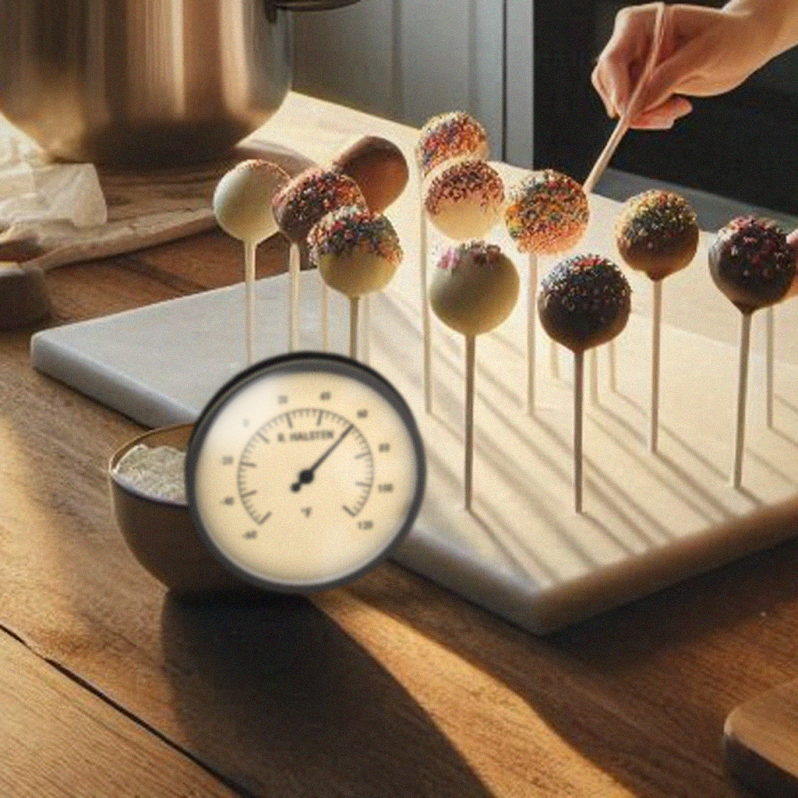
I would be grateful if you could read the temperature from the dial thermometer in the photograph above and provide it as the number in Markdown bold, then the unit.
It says **60** °F
